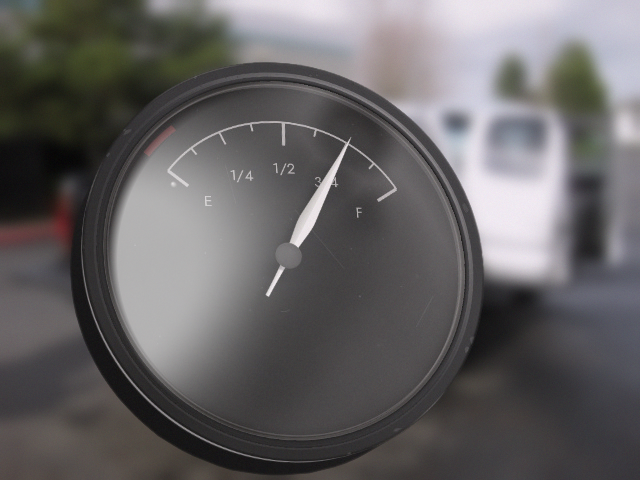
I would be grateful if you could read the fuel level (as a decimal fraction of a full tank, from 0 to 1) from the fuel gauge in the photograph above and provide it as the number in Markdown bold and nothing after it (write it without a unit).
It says **0.75**
